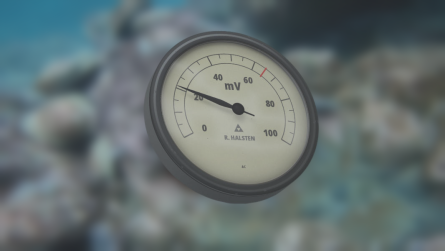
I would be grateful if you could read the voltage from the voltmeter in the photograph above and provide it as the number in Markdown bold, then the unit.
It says **20** mV
